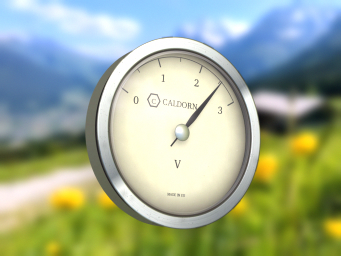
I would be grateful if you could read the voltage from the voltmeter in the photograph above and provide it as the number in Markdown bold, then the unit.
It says **2.5** V
